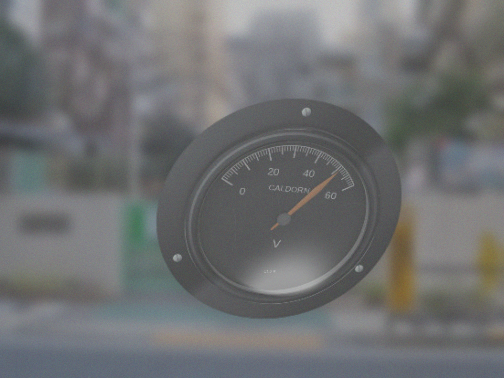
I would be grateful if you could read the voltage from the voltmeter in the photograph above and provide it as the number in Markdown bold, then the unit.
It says **50** V
